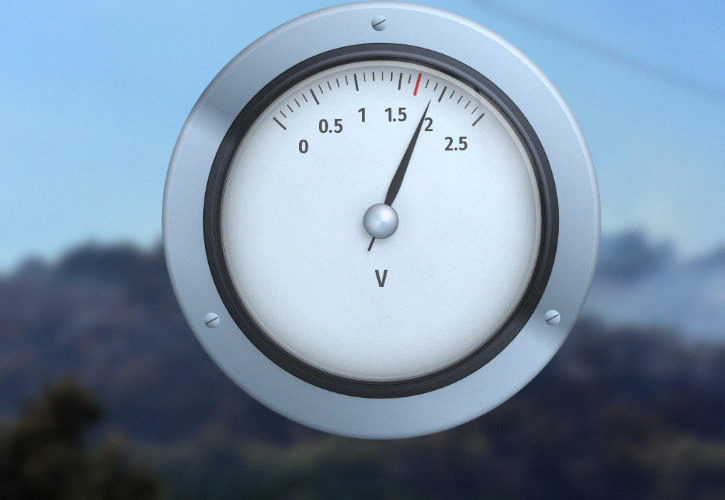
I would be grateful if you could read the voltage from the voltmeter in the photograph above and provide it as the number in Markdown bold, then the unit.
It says **1.9** V
